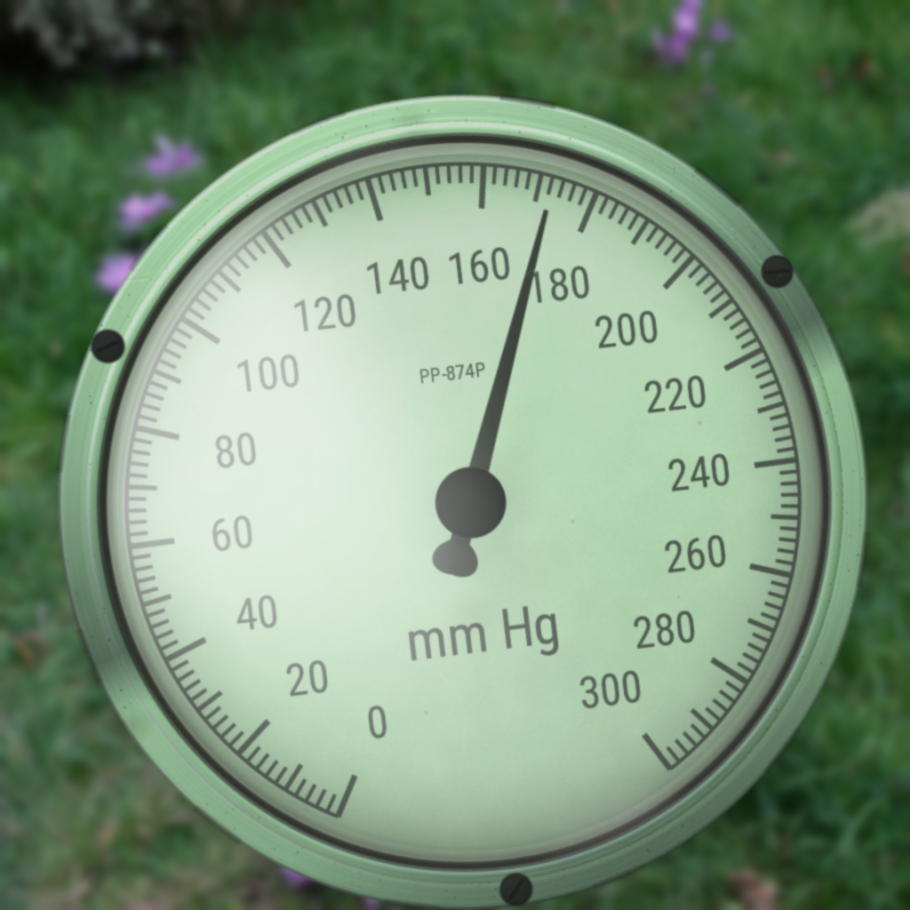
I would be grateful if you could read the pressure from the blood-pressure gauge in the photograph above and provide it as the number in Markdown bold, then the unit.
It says **172** mmHg
